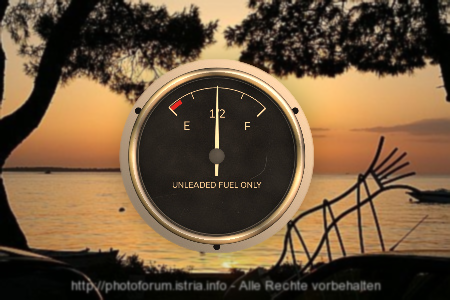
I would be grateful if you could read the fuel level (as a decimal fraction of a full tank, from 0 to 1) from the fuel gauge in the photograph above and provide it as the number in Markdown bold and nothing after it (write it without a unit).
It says **0.5**
